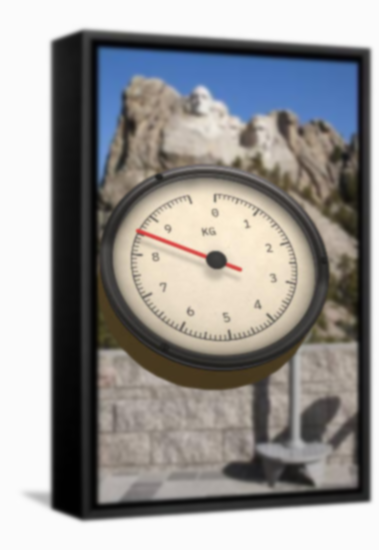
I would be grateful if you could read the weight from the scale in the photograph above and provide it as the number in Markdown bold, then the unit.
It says **8.5** kg
